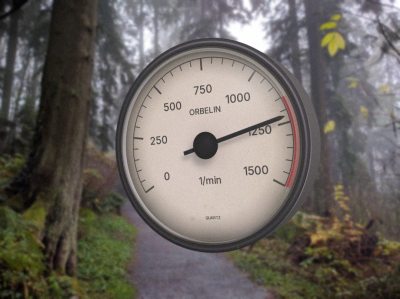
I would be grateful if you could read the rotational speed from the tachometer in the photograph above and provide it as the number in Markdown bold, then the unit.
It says **1225** rpm
